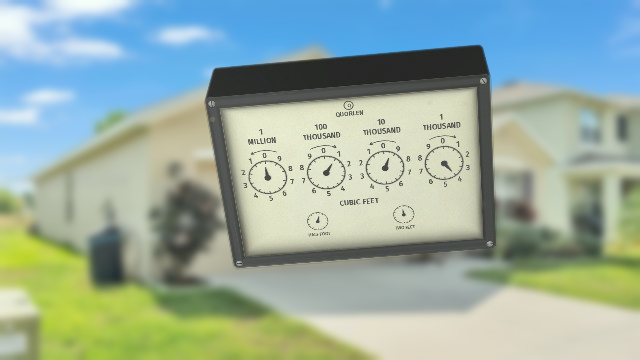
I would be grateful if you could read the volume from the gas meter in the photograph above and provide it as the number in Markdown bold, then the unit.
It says **9400** ft³
